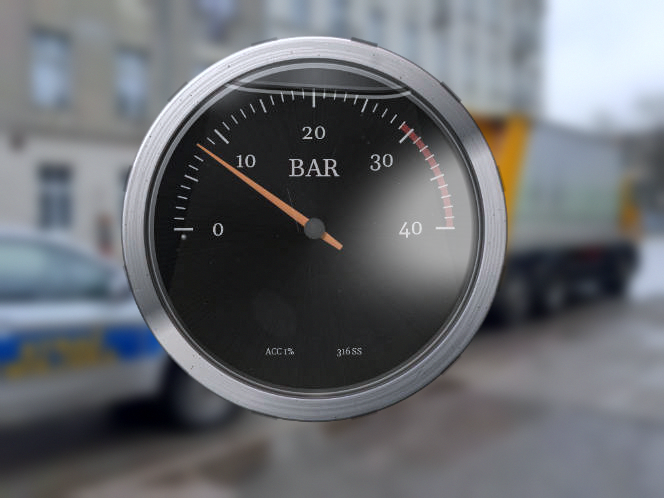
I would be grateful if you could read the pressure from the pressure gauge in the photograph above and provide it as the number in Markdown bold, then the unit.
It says **8** bar
